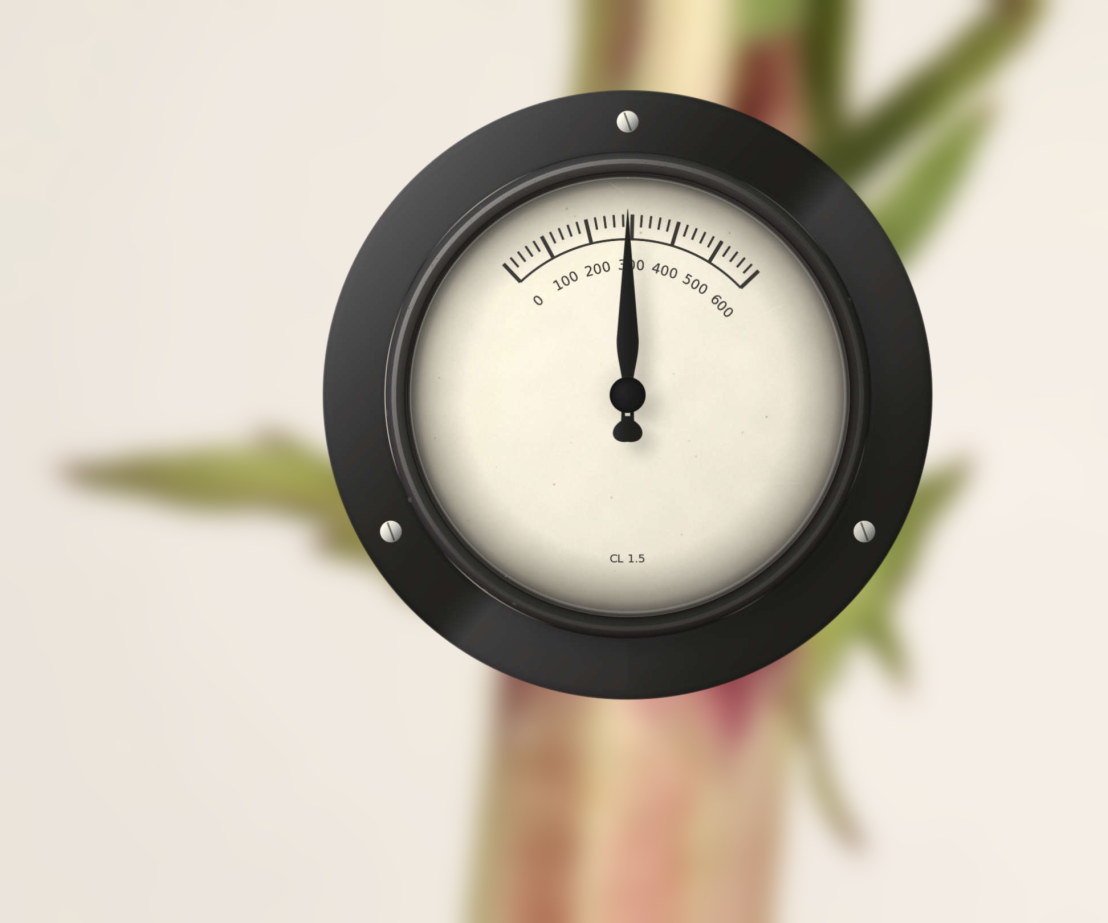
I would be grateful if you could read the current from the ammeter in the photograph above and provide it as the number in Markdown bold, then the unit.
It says **290** A
